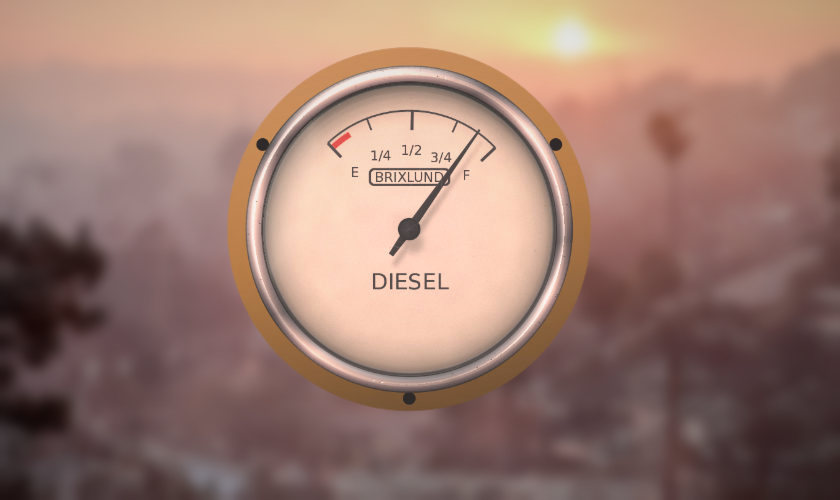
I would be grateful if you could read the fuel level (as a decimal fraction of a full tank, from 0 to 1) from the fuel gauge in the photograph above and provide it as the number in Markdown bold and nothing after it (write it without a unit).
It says **0.875**
